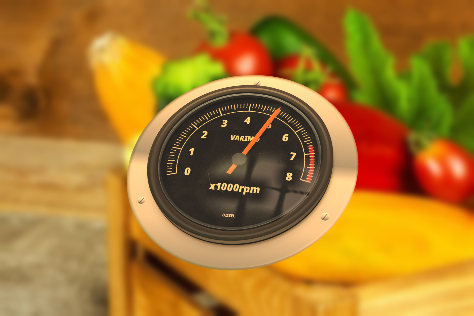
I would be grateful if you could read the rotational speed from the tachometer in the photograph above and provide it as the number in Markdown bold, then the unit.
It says **5000** rpm
